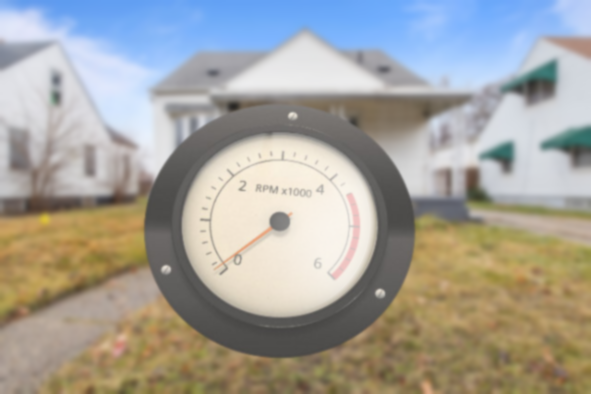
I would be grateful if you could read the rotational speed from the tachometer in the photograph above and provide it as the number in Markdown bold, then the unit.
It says **100** rpm
